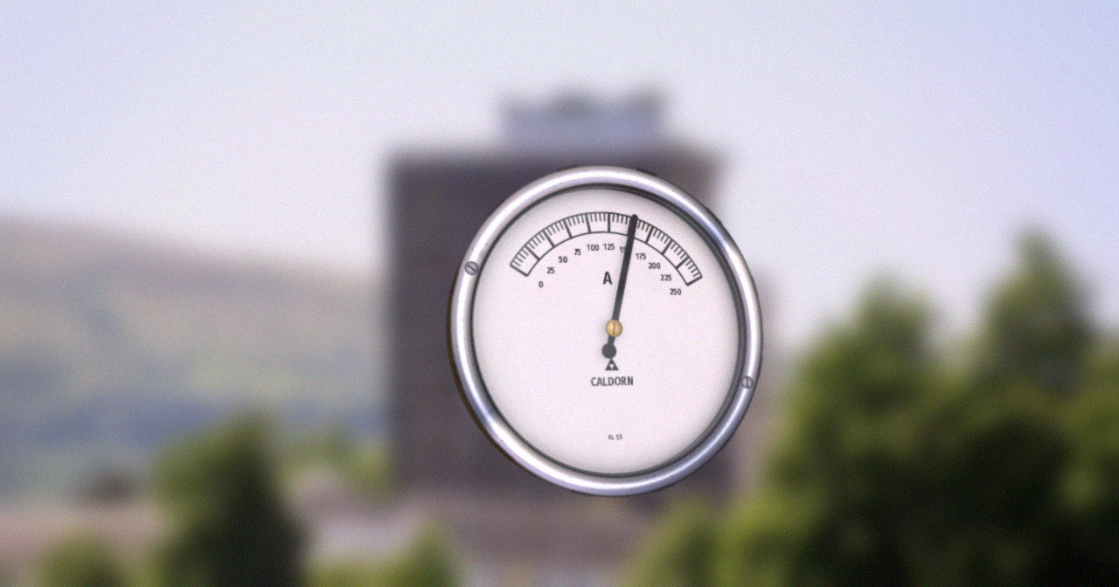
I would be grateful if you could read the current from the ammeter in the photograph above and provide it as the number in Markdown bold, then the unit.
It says **150** A
